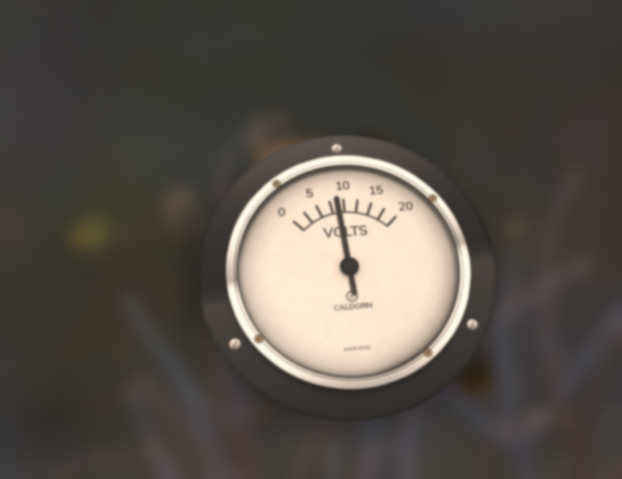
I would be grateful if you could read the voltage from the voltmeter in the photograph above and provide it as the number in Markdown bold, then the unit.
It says **8.75** V
